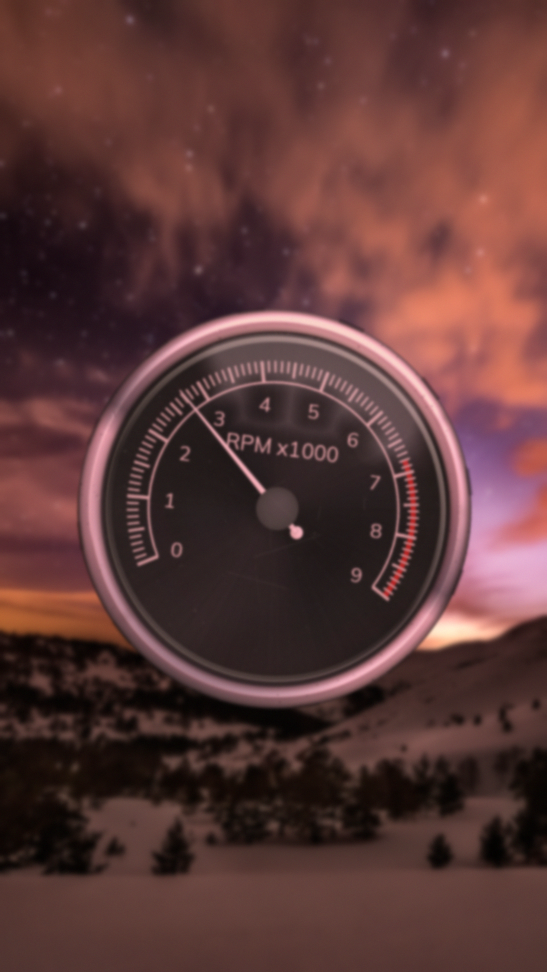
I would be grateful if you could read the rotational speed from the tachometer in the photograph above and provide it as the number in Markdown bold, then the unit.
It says **2700** rpm
